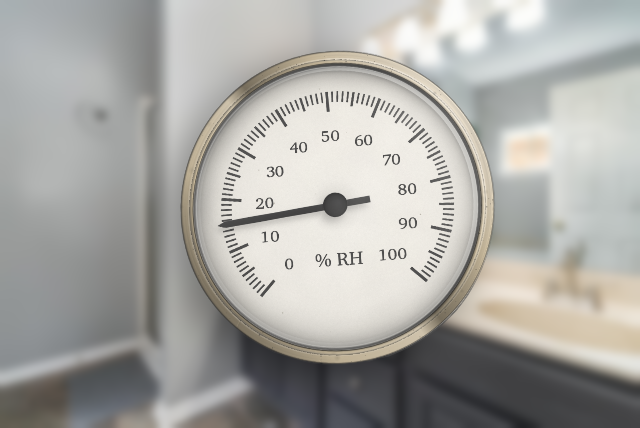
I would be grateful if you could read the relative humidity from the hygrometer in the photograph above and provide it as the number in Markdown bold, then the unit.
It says **15** %
